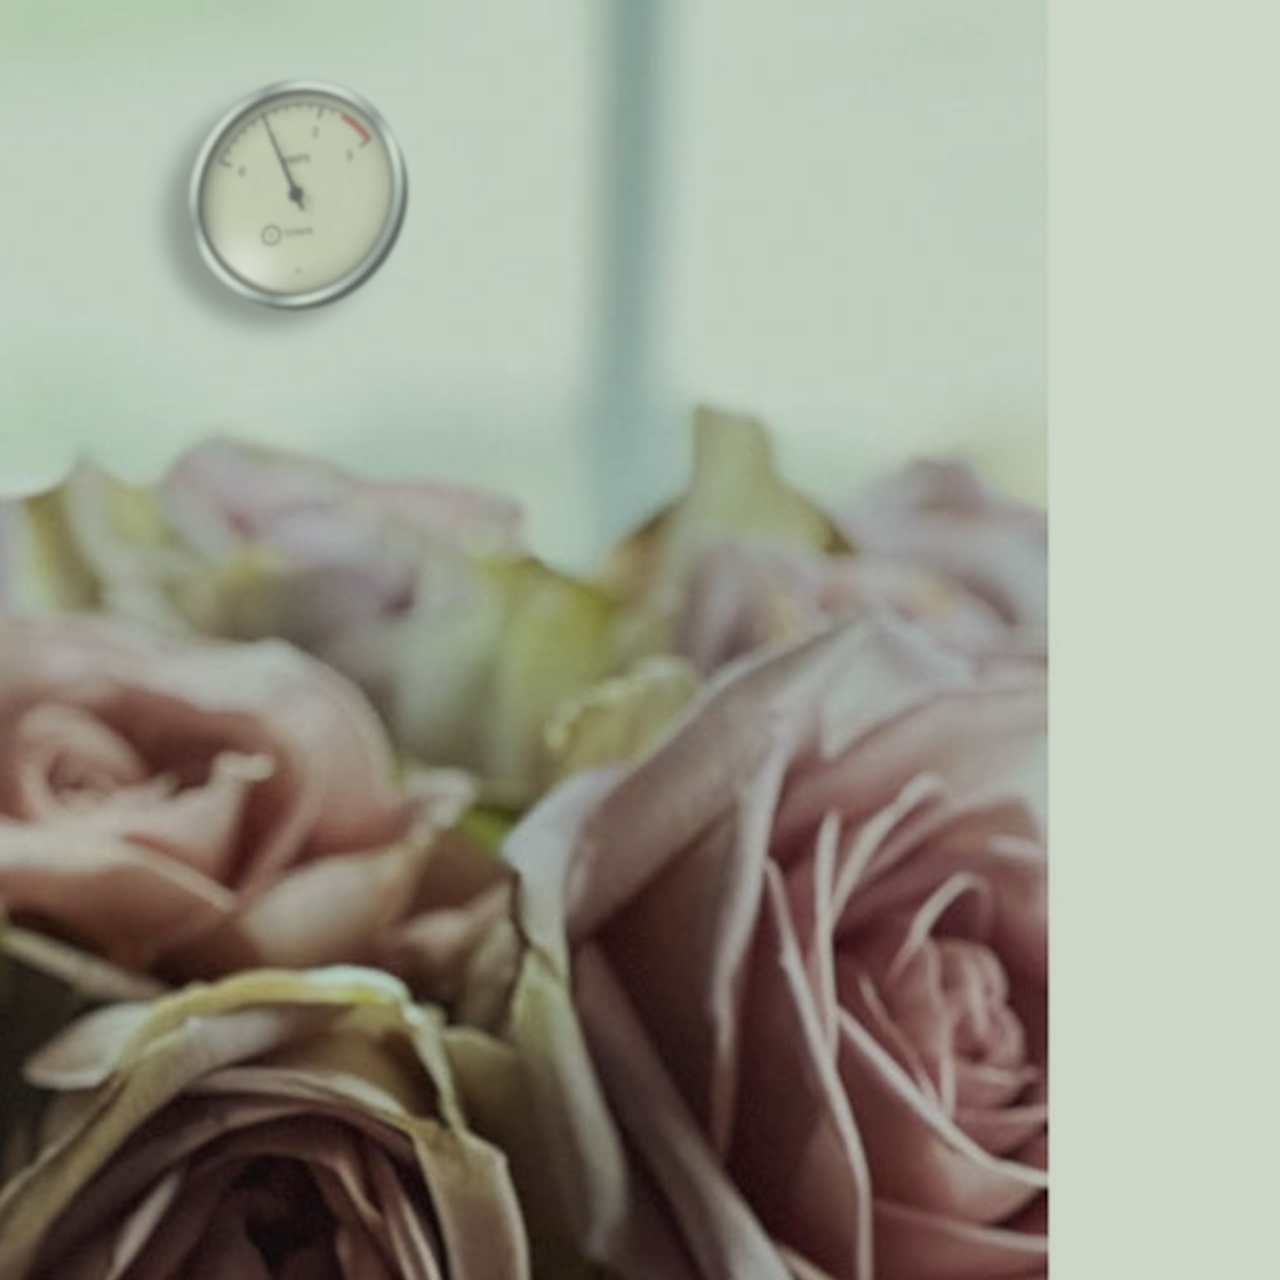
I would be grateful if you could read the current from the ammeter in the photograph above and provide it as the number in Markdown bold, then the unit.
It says **1** A
